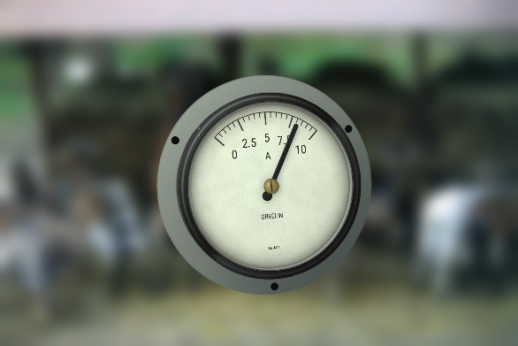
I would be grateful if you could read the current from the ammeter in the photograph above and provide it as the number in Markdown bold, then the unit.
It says **8** A
